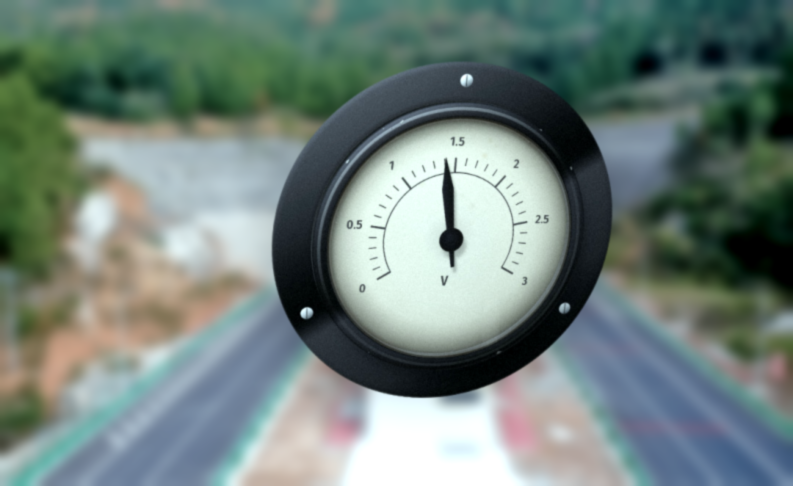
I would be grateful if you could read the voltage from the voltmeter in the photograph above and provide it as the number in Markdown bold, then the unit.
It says **1.4** V
